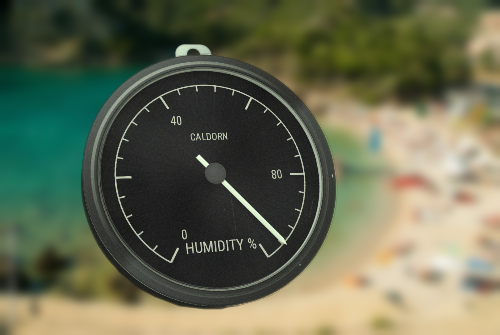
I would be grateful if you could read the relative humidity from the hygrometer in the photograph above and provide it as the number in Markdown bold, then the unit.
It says **96** %
